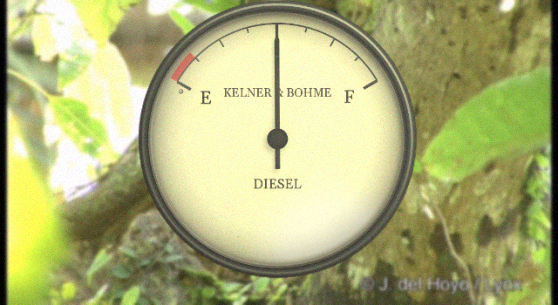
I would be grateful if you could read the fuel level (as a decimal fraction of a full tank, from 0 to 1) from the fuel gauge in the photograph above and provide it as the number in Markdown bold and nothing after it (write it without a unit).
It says **0.5**
